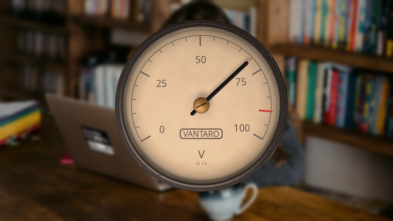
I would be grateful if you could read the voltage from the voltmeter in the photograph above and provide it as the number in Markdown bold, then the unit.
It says **70** V
